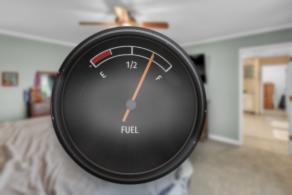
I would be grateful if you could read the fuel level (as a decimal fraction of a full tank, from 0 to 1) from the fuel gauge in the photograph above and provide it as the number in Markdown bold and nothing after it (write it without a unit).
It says **0.75**
